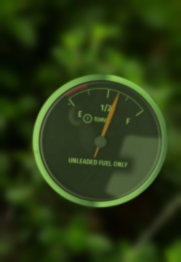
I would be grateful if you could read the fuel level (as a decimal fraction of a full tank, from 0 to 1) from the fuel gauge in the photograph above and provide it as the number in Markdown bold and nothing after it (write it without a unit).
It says **0.625**
